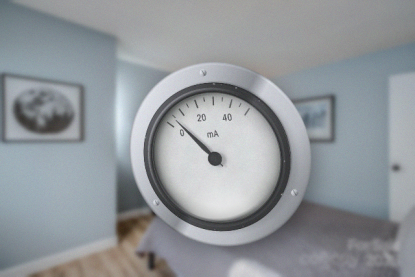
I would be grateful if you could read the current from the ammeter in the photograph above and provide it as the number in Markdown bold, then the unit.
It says **5** mA
